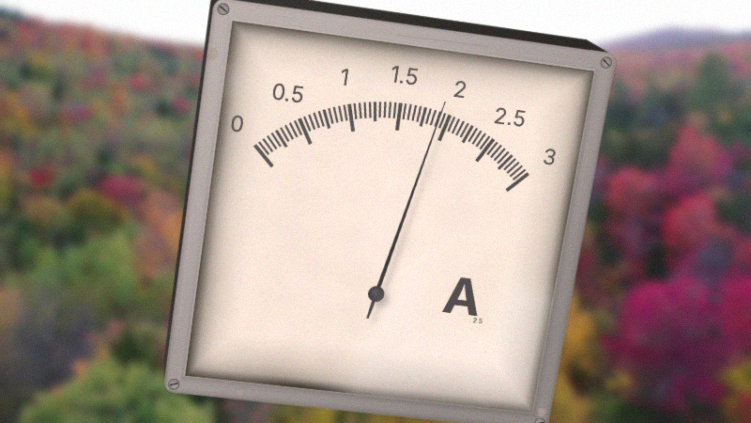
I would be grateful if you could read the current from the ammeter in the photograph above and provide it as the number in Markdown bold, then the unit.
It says **1.9** A
